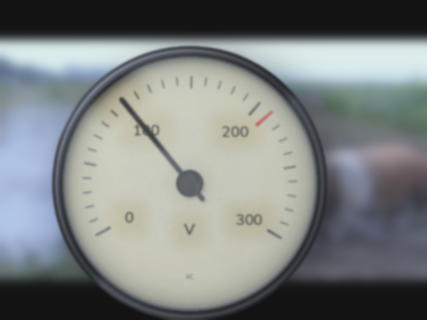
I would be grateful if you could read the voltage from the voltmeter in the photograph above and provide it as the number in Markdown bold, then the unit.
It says **100** V
